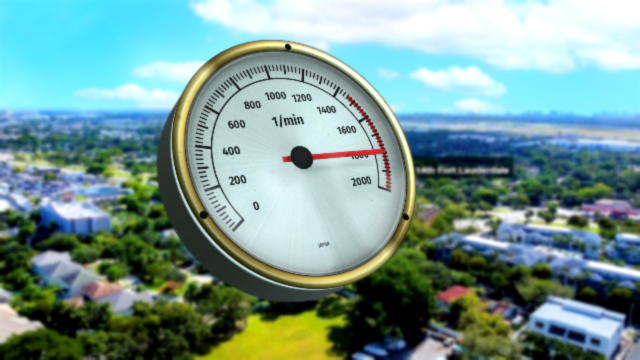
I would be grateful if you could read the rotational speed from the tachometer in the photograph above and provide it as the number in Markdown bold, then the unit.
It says **1800** rpm
